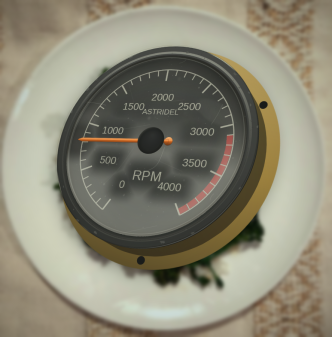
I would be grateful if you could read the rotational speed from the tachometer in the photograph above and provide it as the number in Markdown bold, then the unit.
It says **800** rpm
